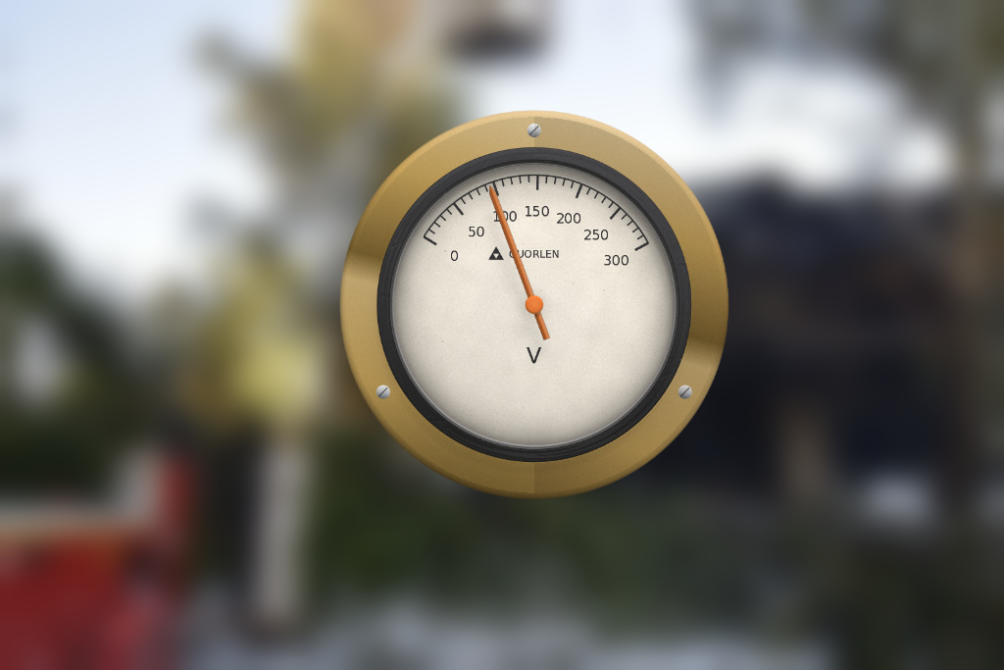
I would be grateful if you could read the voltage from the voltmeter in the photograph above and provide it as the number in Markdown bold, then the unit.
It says **95** V
